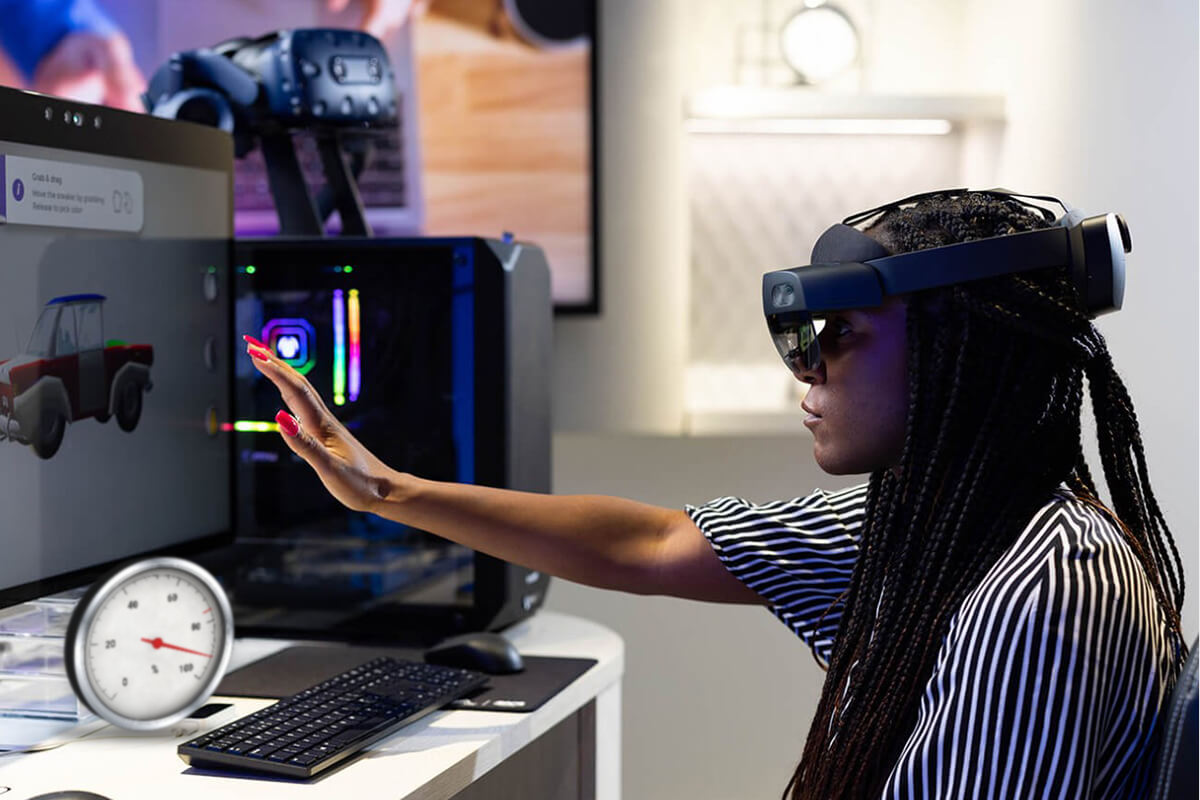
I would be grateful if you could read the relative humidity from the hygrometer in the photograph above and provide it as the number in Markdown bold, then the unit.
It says **92** %
